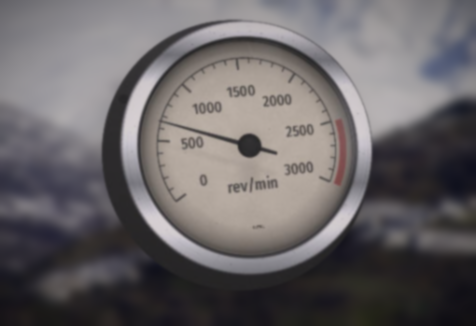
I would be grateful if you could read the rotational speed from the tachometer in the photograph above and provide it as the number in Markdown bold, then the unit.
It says **650** rpm
